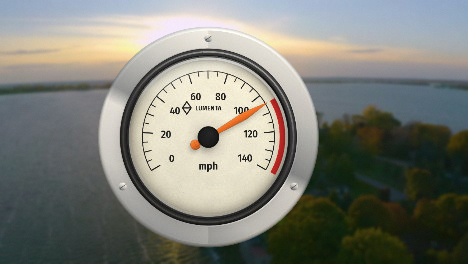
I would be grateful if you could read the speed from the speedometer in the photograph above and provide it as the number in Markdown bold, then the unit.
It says **105** mph
